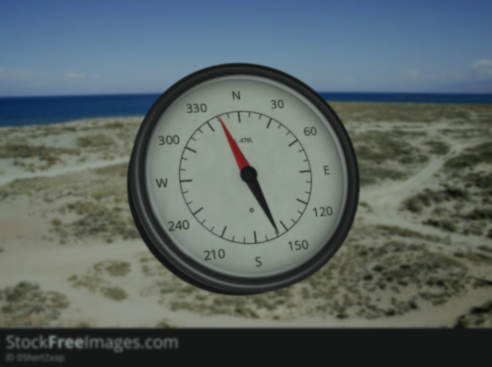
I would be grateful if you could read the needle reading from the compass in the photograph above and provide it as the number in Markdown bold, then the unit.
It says **340** °
